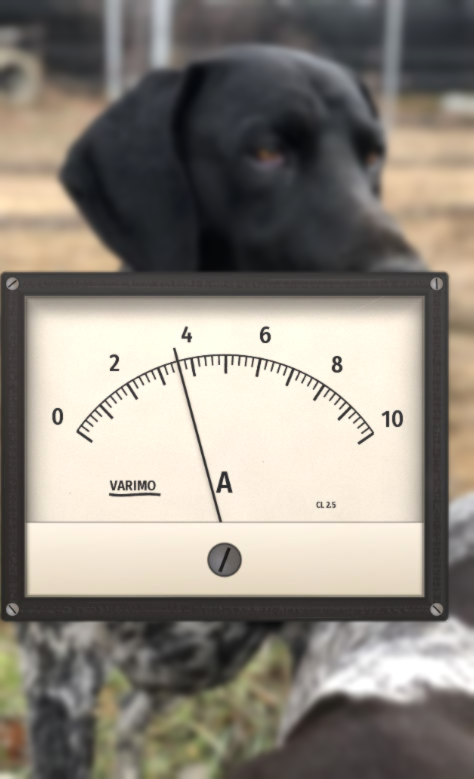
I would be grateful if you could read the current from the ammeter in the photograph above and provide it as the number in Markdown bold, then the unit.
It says **3.6** A
